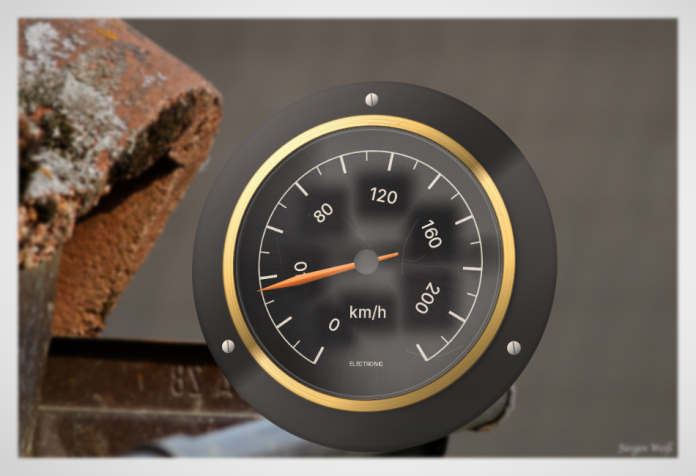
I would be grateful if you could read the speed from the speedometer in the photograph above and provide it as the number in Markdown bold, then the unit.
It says **35** km/h
